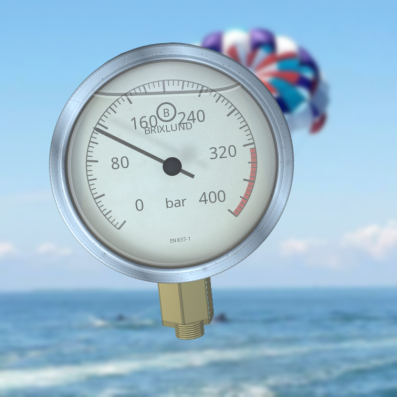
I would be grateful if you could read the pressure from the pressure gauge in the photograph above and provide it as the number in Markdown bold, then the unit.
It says **115** bar
